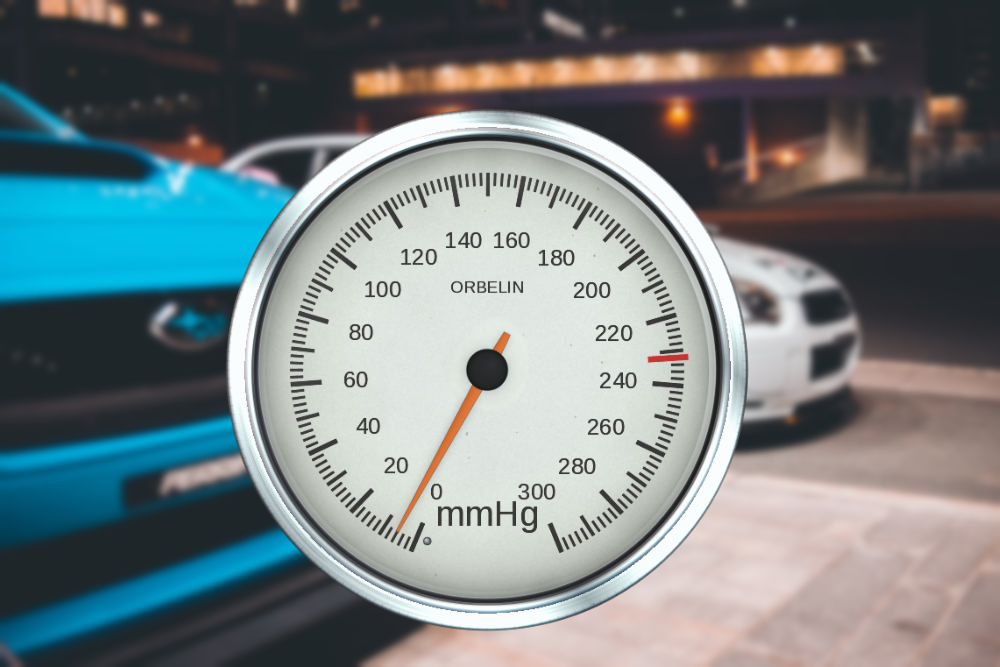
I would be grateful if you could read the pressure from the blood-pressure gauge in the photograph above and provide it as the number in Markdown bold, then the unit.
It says **6** mmHg
